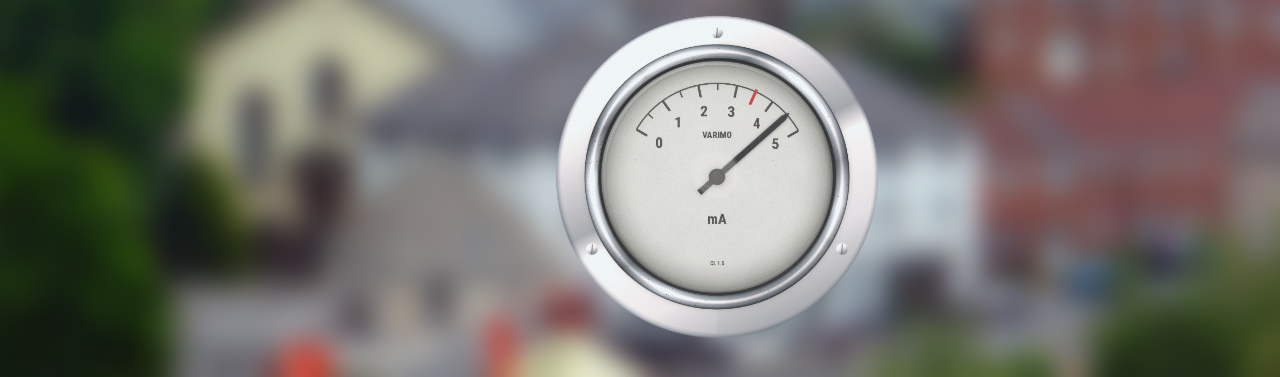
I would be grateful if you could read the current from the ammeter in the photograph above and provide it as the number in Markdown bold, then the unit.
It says **4.5** mA
